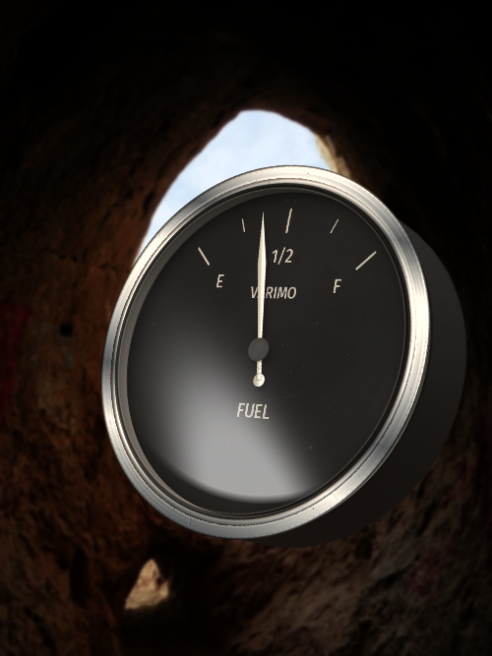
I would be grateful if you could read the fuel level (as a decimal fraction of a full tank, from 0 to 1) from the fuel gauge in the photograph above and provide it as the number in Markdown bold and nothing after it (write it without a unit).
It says **0.375**
